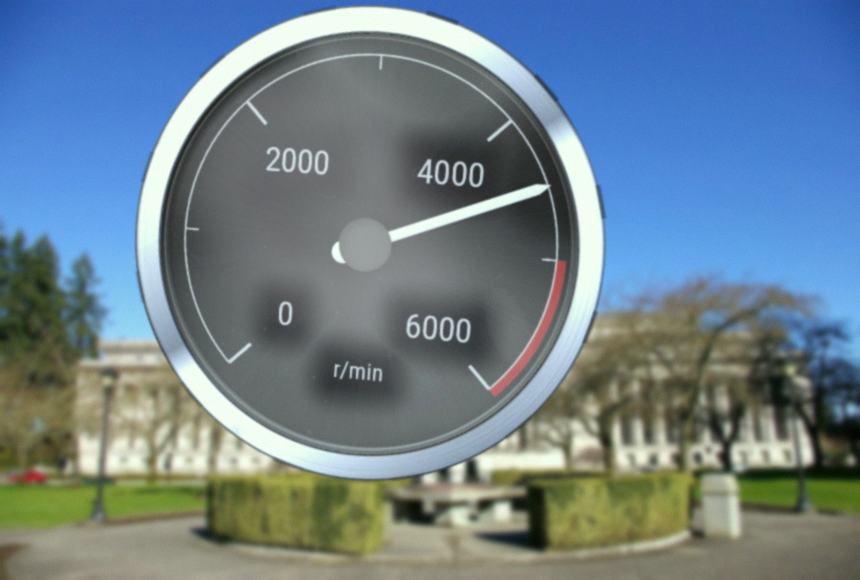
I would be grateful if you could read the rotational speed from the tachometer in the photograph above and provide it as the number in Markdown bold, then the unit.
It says **4500** rpm
